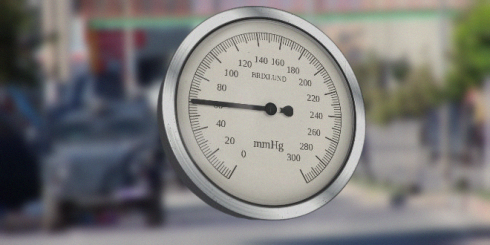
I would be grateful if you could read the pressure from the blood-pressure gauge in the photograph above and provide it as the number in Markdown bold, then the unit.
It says **60** mmHg
